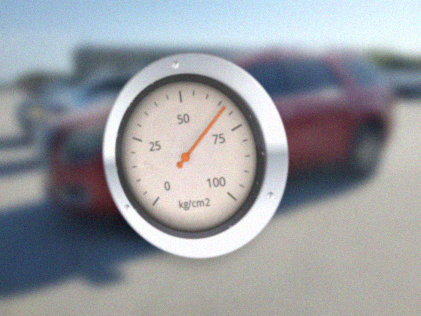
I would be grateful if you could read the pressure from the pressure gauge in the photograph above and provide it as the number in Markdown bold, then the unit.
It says **67.5** kg/cm²
